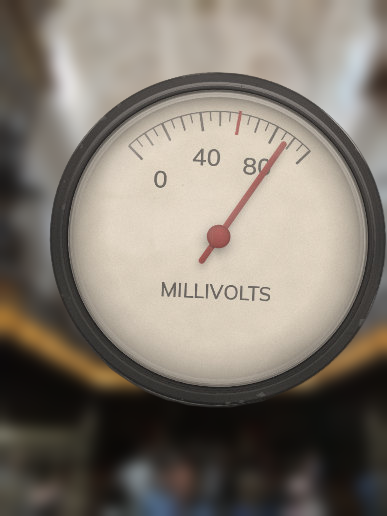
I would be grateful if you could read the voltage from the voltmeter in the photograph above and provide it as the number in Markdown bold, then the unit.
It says **87.5** mV
